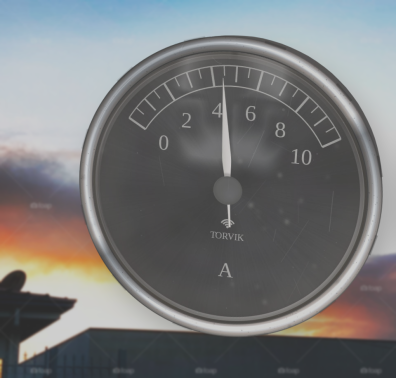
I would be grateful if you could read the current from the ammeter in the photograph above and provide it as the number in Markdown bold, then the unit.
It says **4.5** A
